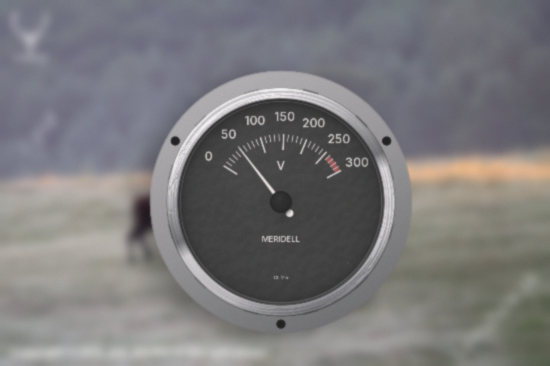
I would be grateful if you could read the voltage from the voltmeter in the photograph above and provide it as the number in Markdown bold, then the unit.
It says **50** V
